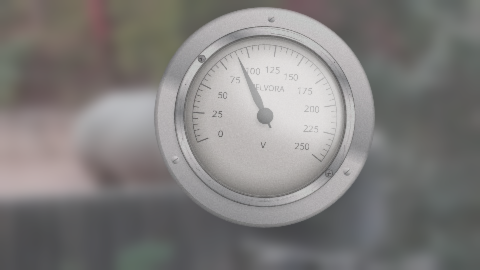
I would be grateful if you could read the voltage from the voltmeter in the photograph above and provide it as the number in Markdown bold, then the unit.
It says **90** V
